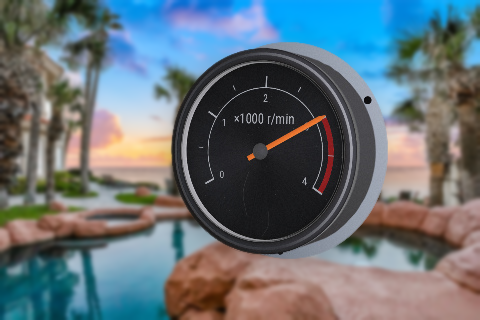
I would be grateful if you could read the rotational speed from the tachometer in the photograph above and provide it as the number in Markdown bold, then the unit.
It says **3000** rpm
